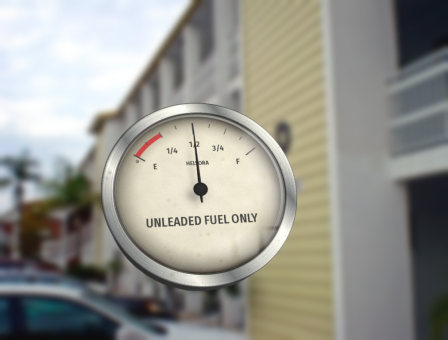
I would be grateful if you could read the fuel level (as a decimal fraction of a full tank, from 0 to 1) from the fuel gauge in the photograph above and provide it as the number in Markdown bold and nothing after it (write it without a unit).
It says **0.5**
